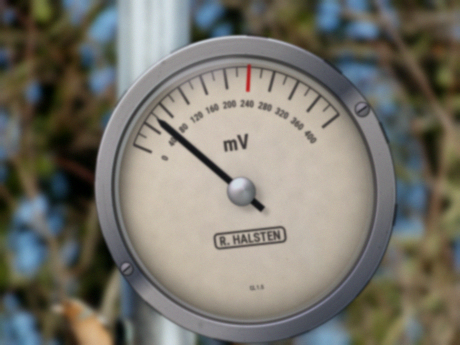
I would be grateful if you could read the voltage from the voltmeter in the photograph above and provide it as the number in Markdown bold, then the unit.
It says **60** mV
